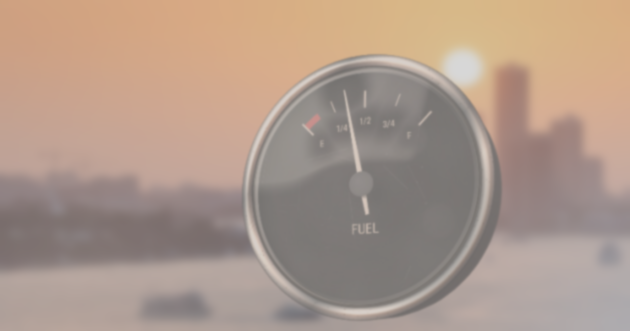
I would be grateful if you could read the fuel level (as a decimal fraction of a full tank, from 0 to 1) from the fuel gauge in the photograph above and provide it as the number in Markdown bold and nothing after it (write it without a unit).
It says **0.375**
